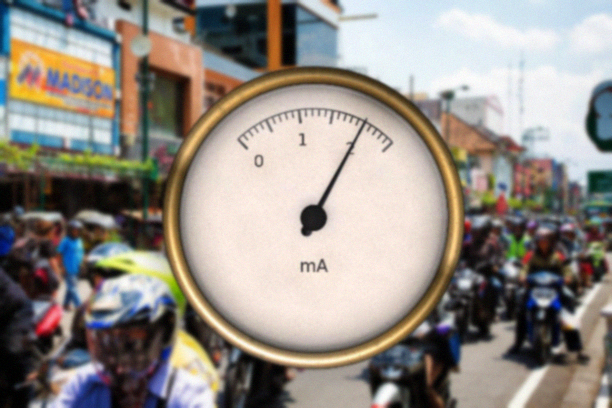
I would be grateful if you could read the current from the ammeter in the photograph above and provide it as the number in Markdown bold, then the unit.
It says **2** mA
